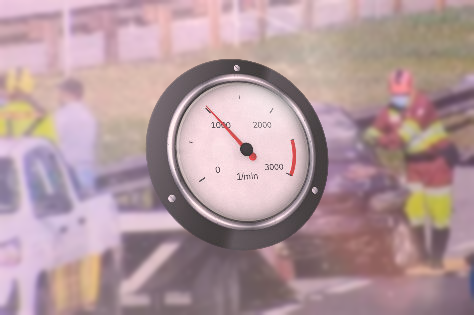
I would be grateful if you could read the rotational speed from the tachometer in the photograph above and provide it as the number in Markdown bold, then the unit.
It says **1000** rpm
